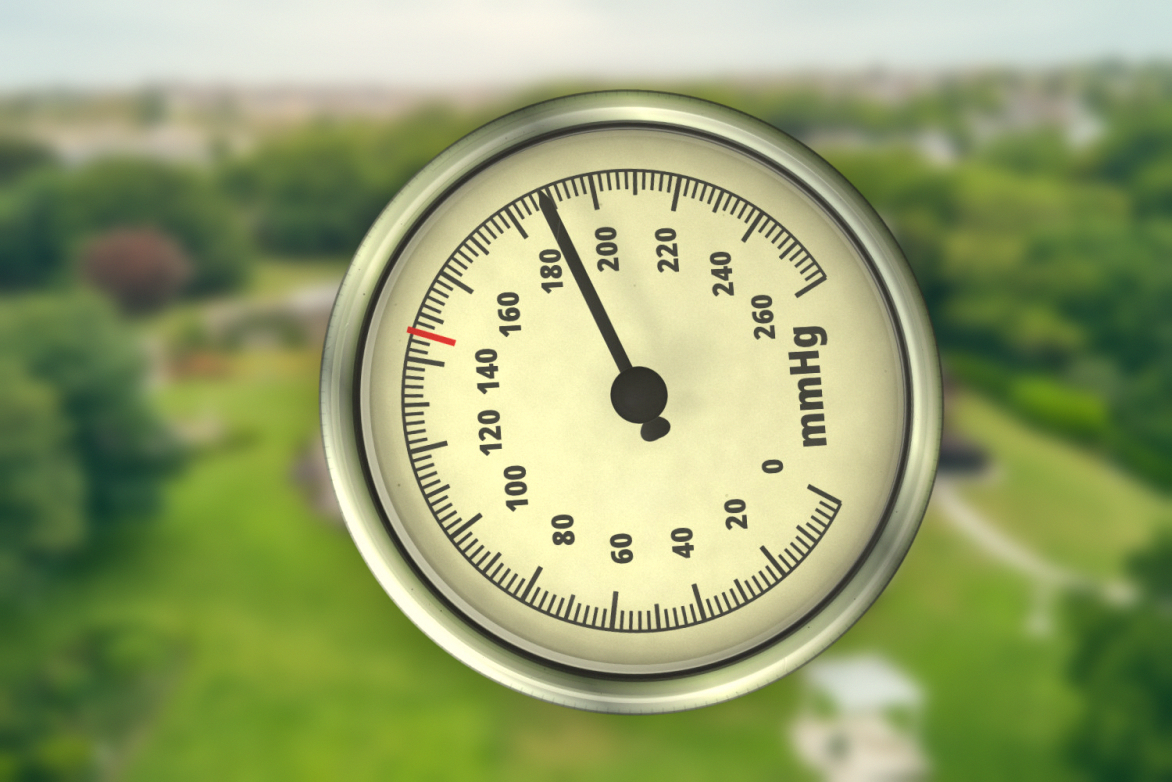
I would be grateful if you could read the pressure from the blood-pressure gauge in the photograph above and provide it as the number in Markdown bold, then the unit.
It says **188** mmHg
